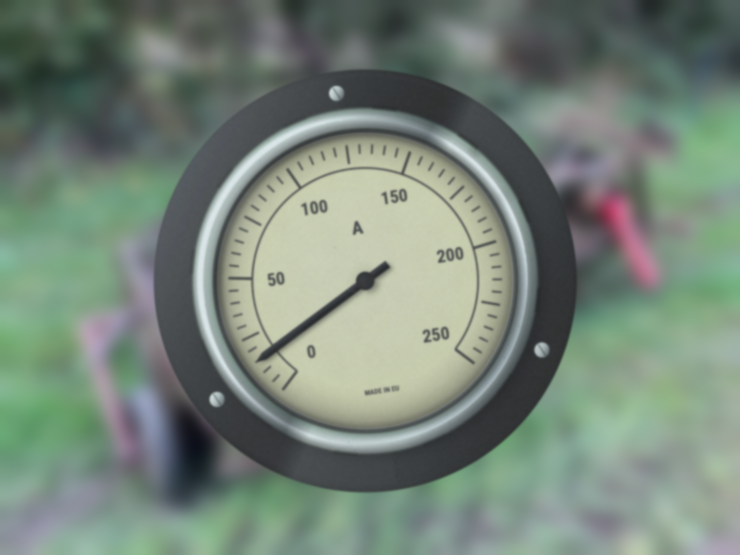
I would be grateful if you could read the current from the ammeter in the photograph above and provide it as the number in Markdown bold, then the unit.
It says **15** A
